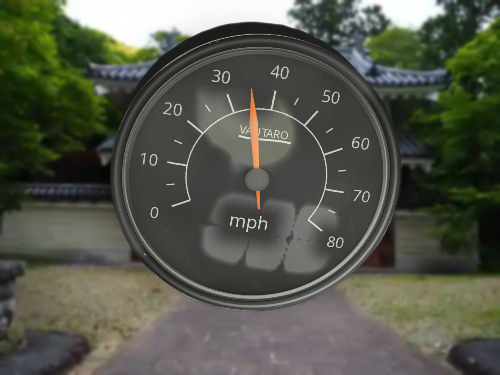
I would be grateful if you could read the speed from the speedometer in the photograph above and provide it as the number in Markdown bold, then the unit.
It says **35** mph
